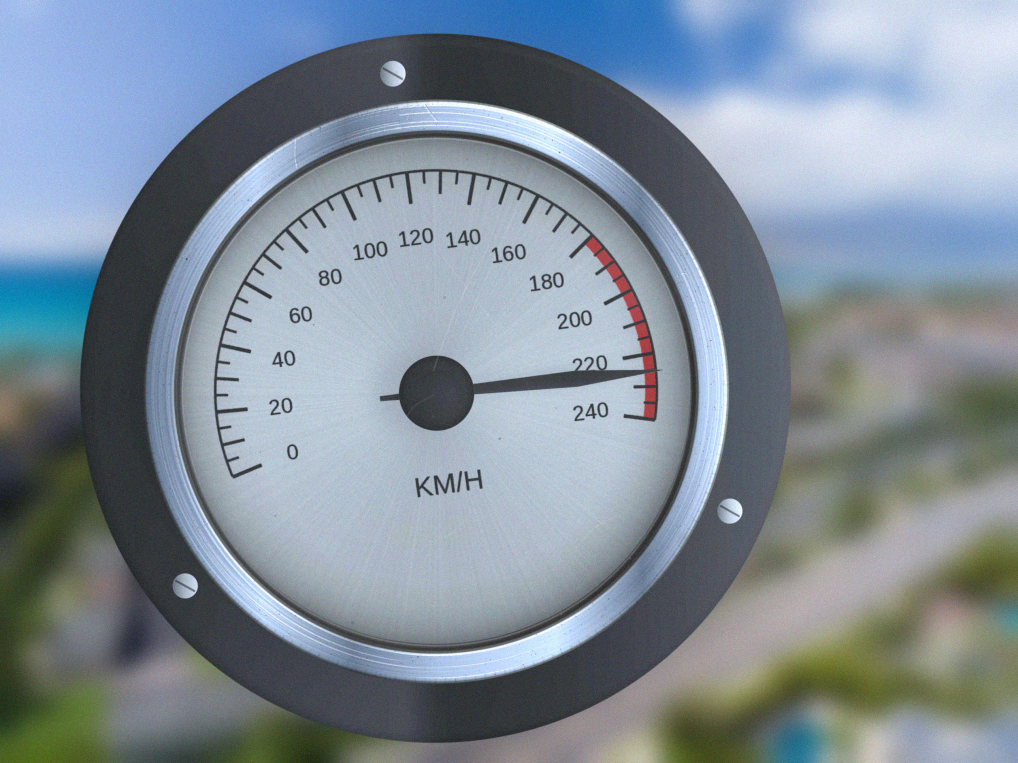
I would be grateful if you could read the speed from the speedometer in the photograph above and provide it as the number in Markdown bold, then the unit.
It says **225** km/h
